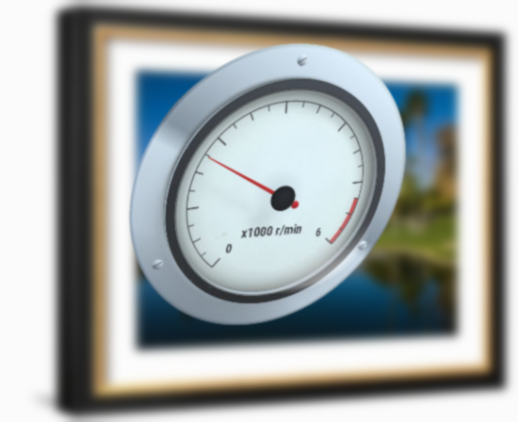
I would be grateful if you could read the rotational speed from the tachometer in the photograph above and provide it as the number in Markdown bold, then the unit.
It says **1750** rpm
